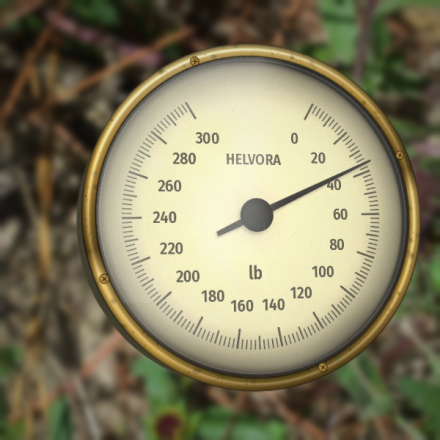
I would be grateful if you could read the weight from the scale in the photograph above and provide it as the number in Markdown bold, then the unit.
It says **36** lb
